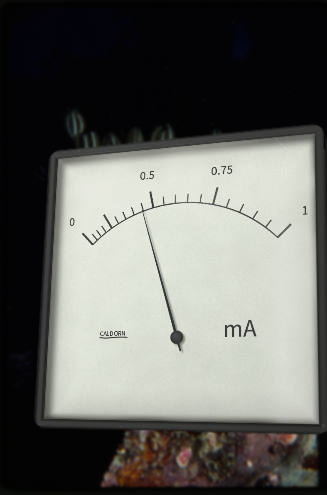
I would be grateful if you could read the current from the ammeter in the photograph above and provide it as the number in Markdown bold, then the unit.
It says **0.45** mA
